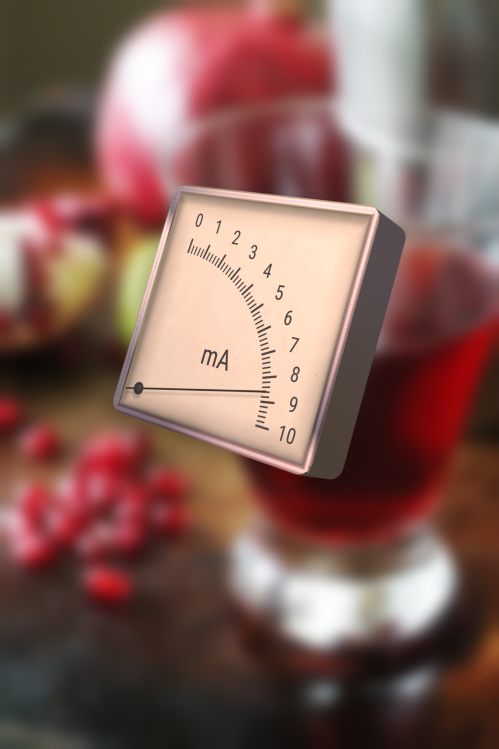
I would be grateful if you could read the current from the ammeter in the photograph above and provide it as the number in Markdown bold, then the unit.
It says **8.6** mA
